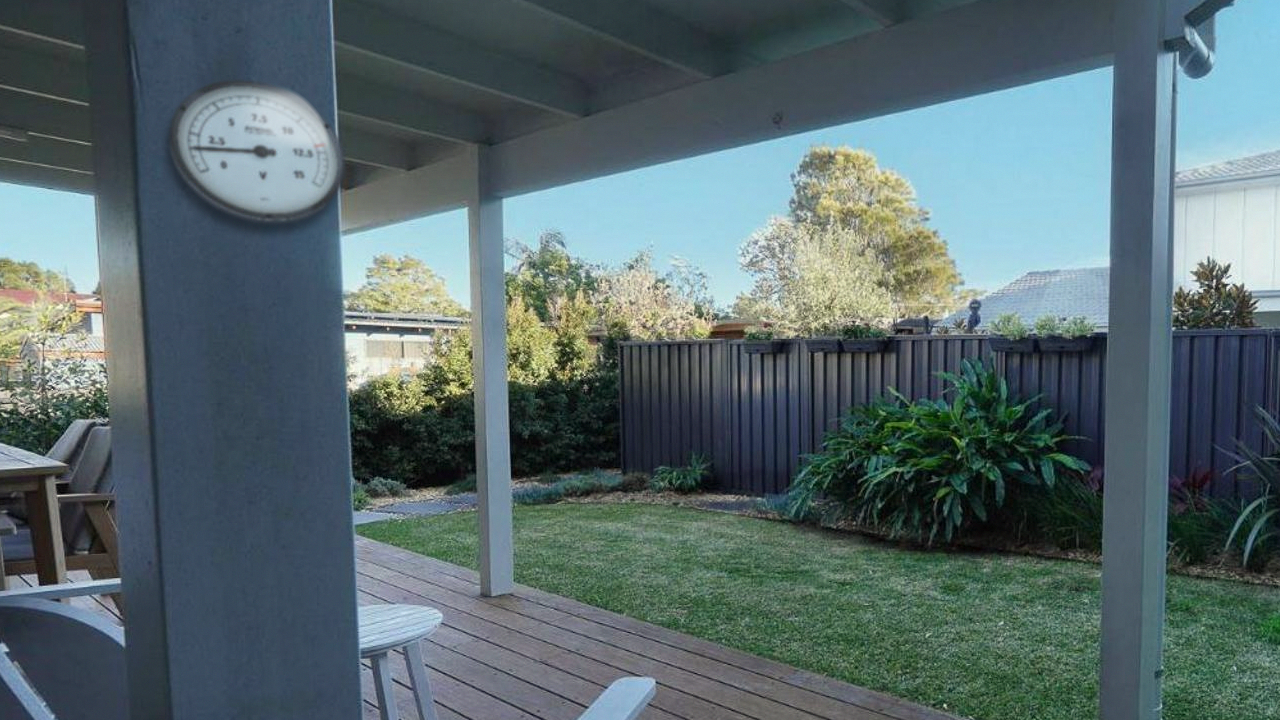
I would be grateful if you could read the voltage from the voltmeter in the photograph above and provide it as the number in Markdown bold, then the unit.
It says **1.5** V
